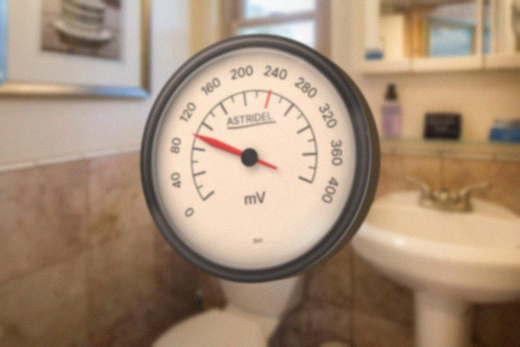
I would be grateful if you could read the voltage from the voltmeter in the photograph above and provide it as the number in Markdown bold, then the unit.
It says **100** mV
